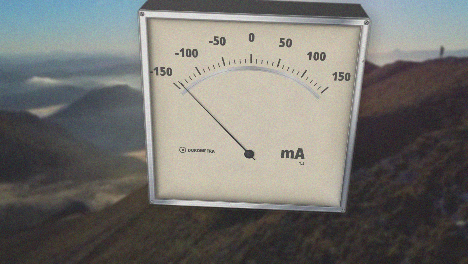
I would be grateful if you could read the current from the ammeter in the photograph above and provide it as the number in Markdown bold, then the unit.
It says **-140** mA
